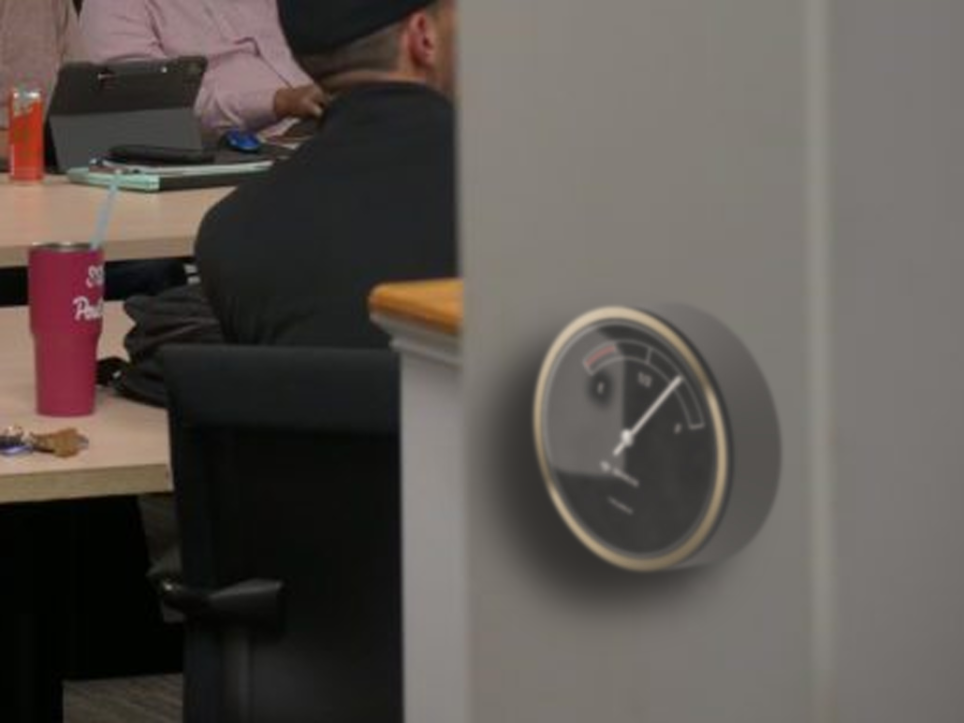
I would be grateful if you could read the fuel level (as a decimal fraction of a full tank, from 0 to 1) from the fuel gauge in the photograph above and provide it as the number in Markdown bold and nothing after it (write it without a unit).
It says **0.75**
